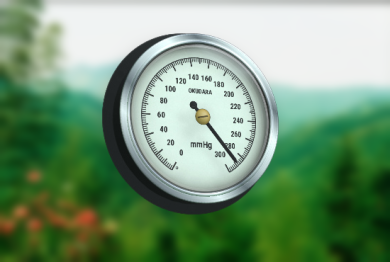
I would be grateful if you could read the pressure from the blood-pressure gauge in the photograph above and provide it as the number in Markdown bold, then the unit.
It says **290** mmHg
